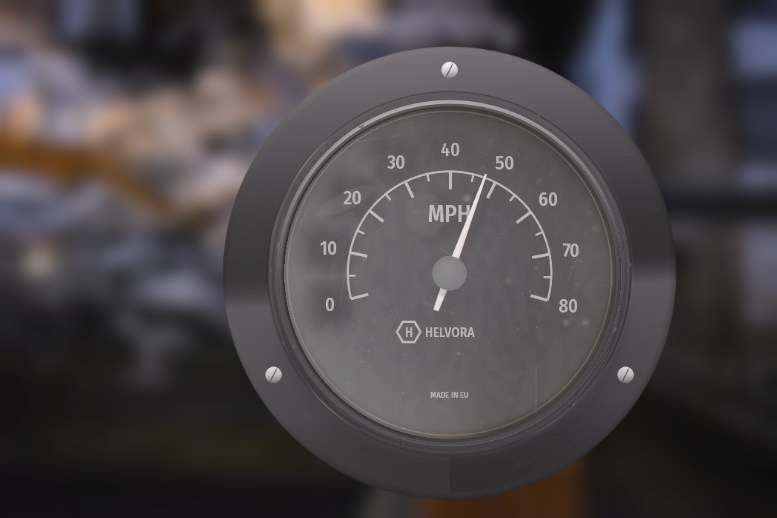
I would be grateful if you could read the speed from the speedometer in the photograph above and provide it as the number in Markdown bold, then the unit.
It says **47.5** mph
